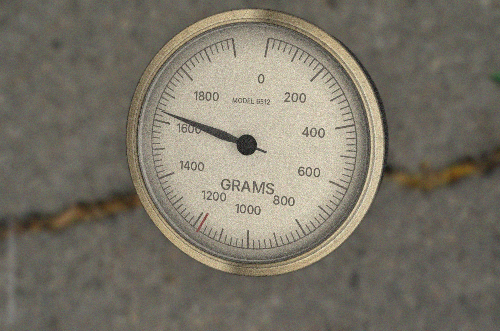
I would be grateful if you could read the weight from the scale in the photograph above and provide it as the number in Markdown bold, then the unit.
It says **1640** g
